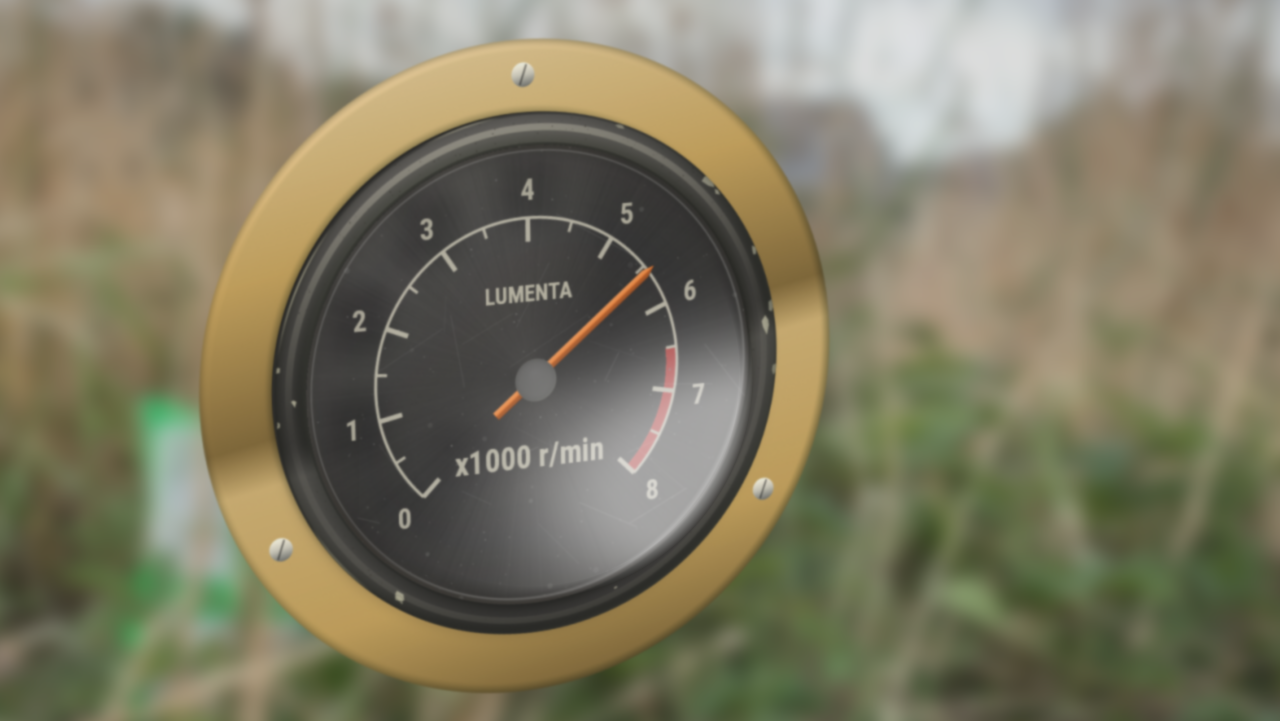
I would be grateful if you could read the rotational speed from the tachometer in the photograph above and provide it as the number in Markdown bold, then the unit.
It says **5500** rpm
